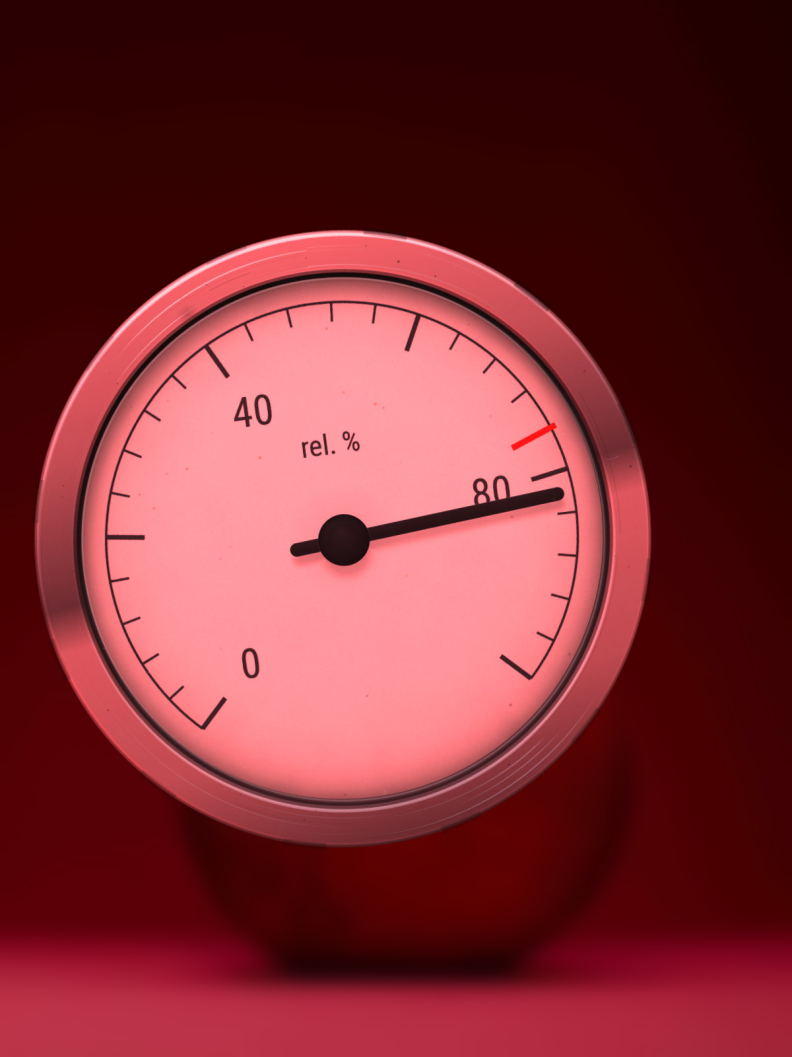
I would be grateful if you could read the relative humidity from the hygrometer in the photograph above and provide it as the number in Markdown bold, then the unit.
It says **82** %
